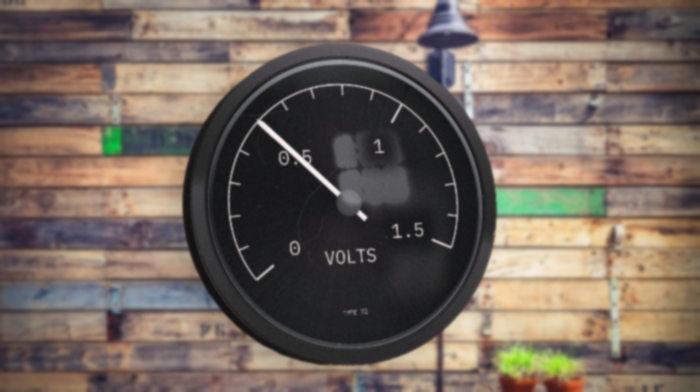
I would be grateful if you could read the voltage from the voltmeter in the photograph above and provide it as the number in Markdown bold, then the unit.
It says **0.5** V
